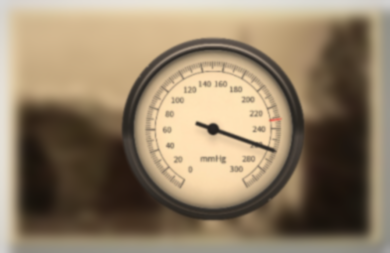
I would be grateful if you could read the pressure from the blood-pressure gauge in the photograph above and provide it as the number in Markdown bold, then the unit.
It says **260** mmHg
